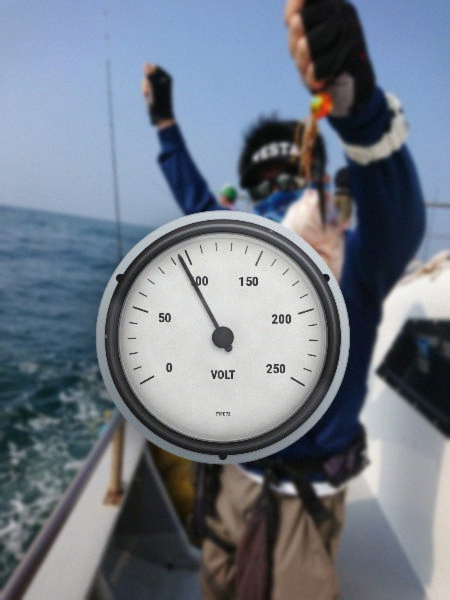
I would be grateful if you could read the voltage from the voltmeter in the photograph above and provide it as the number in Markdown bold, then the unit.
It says **95** V
